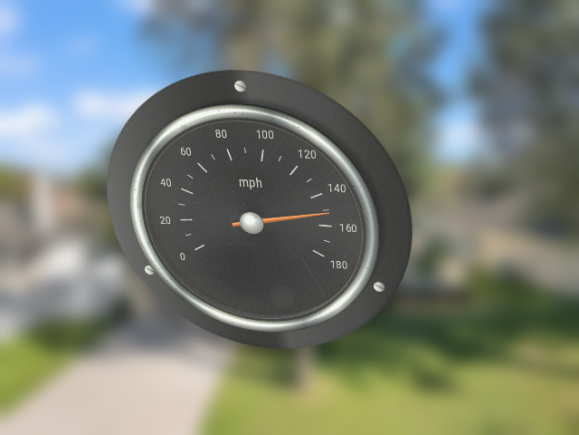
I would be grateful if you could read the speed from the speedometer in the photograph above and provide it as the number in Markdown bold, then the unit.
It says **150** mph
